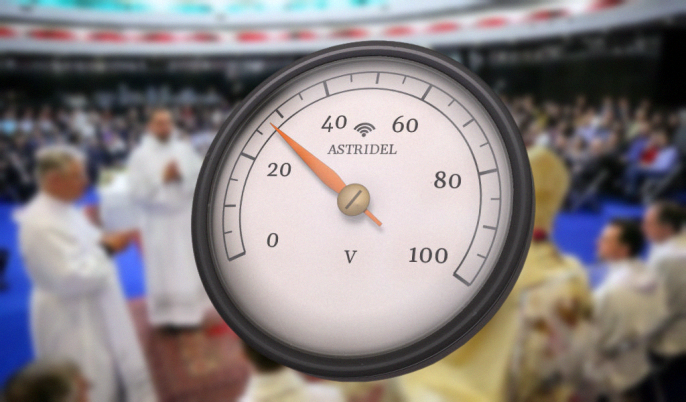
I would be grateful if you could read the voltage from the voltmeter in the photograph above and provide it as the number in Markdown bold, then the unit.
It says **27.5** V
